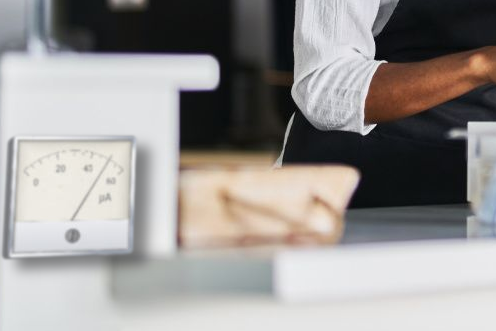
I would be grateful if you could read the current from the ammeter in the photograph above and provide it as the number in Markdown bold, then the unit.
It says **50** µA
